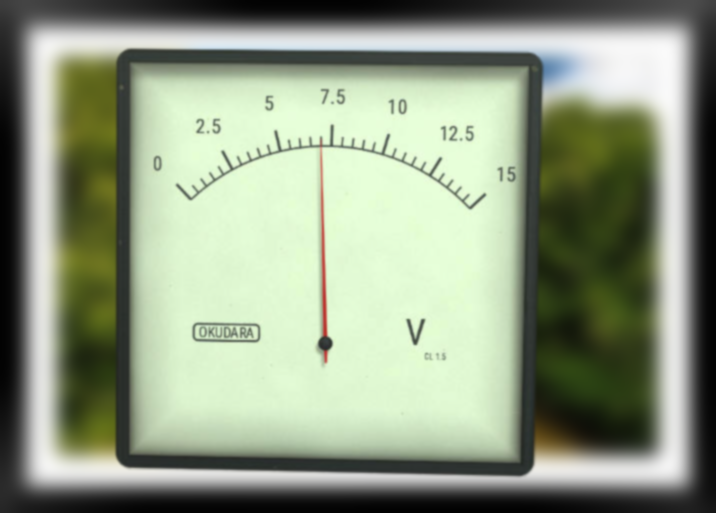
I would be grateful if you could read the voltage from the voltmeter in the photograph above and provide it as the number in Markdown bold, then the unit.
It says **7** V
